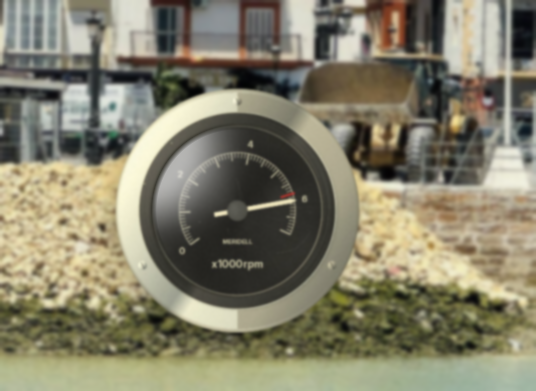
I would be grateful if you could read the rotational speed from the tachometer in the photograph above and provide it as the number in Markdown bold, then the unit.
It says **6000** rpm
